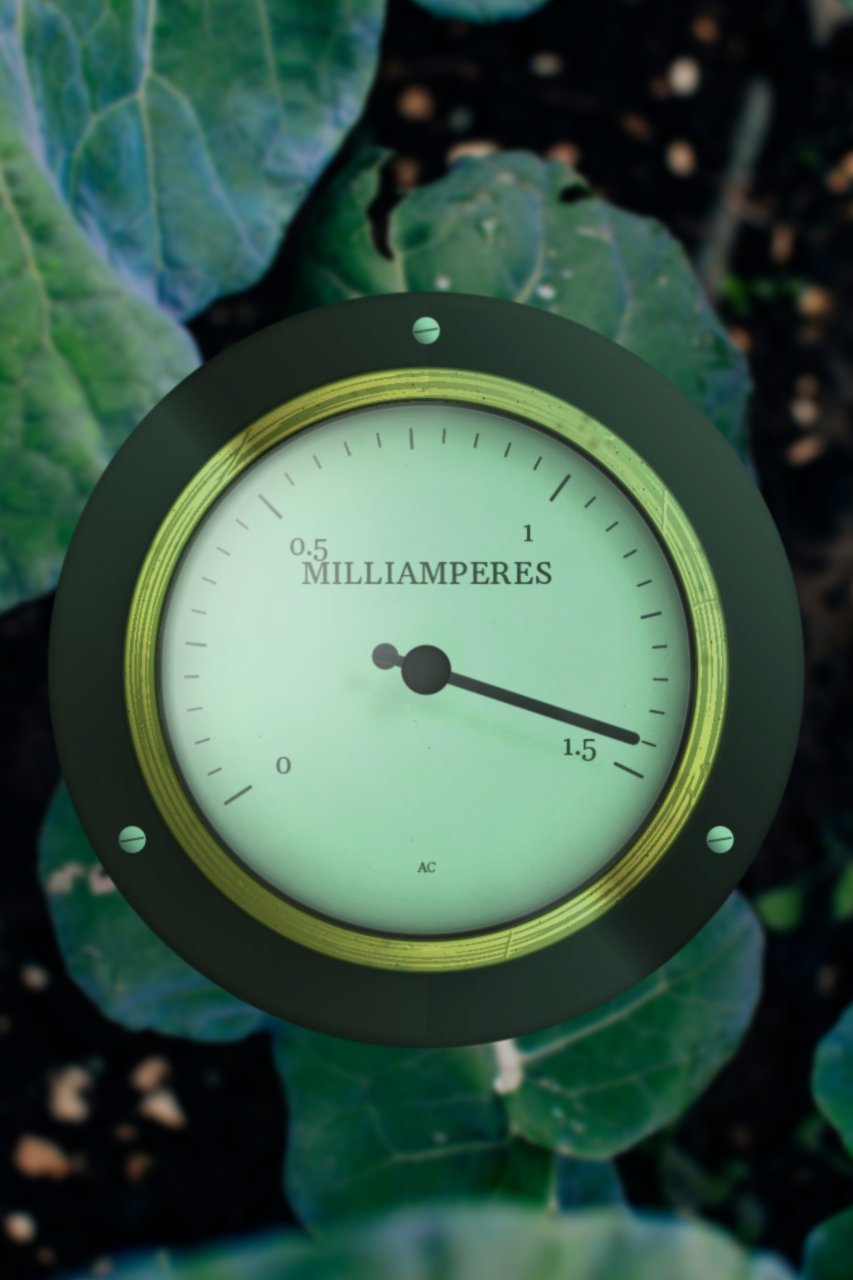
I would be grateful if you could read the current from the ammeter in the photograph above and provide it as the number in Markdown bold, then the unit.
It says **1.45** mA
